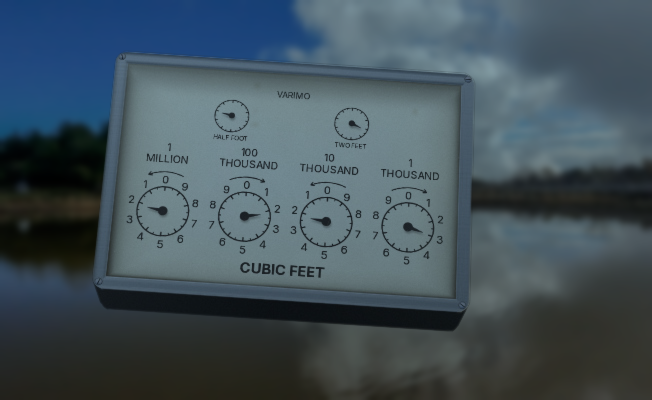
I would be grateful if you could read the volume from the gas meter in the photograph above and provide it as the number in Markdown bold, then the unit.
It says **222300** ft³
